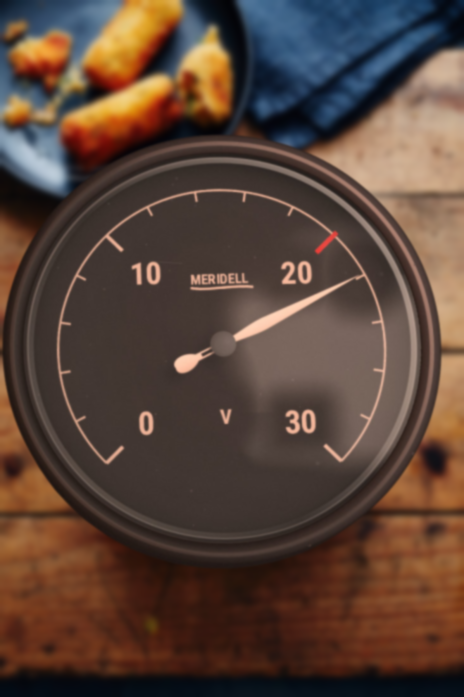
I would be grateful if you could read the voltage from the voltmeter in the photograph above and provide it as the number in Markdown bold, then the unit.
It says **22** V
